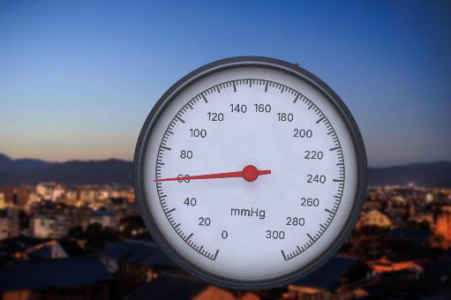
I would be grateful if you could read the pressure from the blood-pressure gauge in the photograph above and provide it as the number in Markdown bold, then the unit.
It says **60** mmHg
